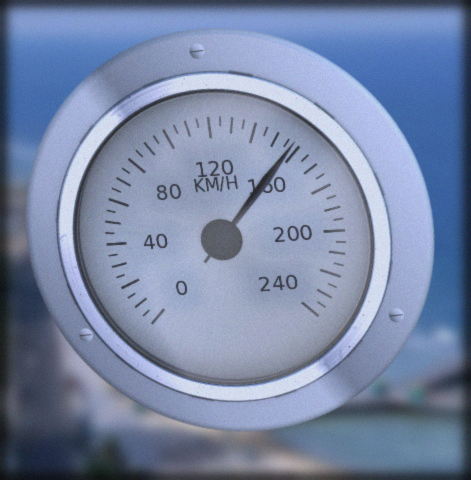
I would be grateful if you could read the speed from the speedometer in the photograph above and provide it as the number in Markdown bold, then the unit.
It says **157.5** km/h
